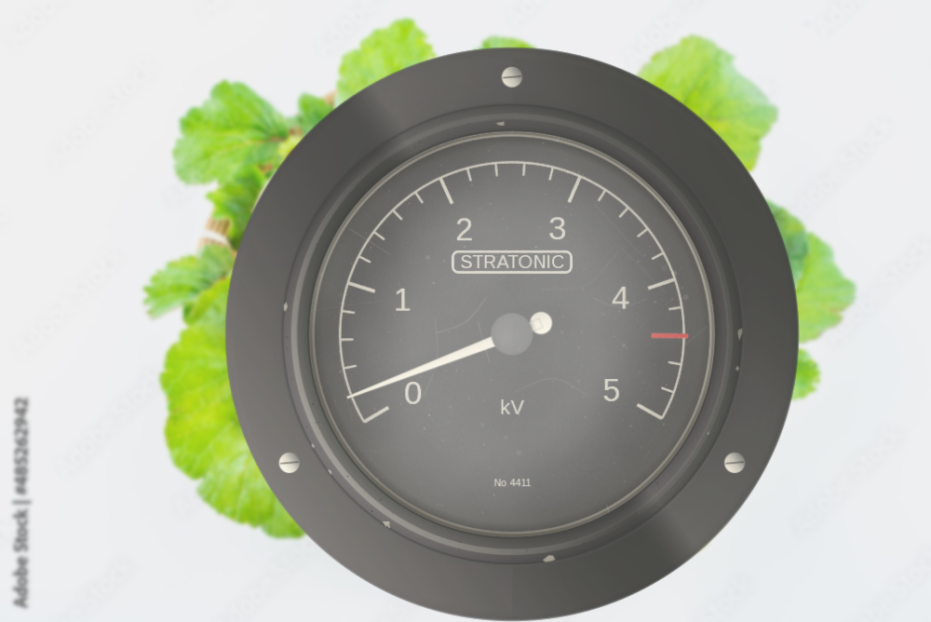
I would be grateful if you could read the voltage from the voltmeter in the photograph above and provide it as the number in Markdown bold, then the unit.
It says **0.2** kV
